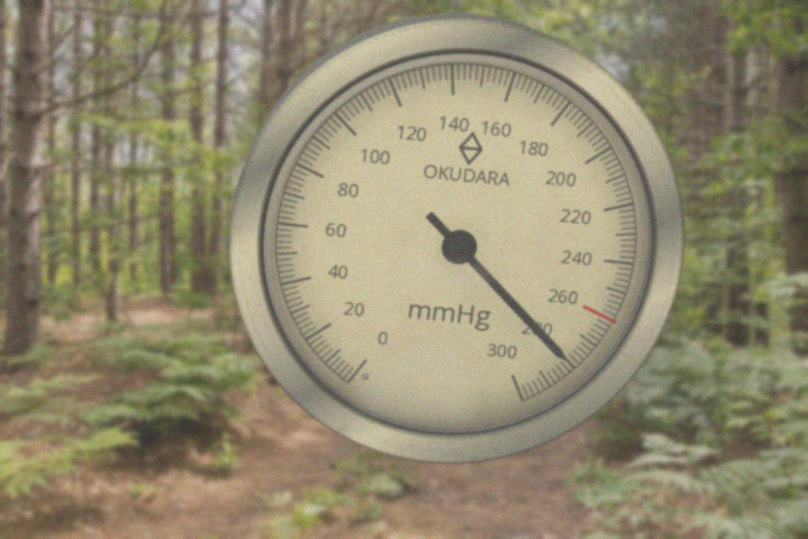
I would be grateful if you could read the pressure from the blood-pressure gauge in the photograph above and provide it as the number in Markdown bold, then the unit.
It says **280** mmHg
